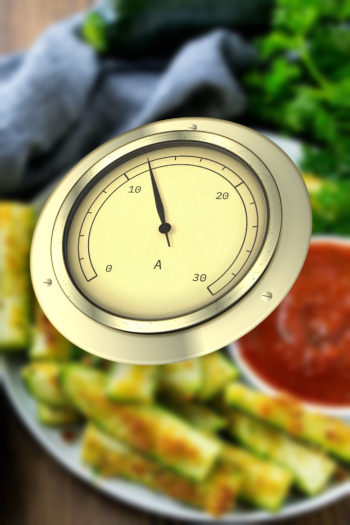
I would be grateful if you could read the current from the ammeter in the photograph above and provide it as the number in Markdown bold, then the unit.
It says **12** A
